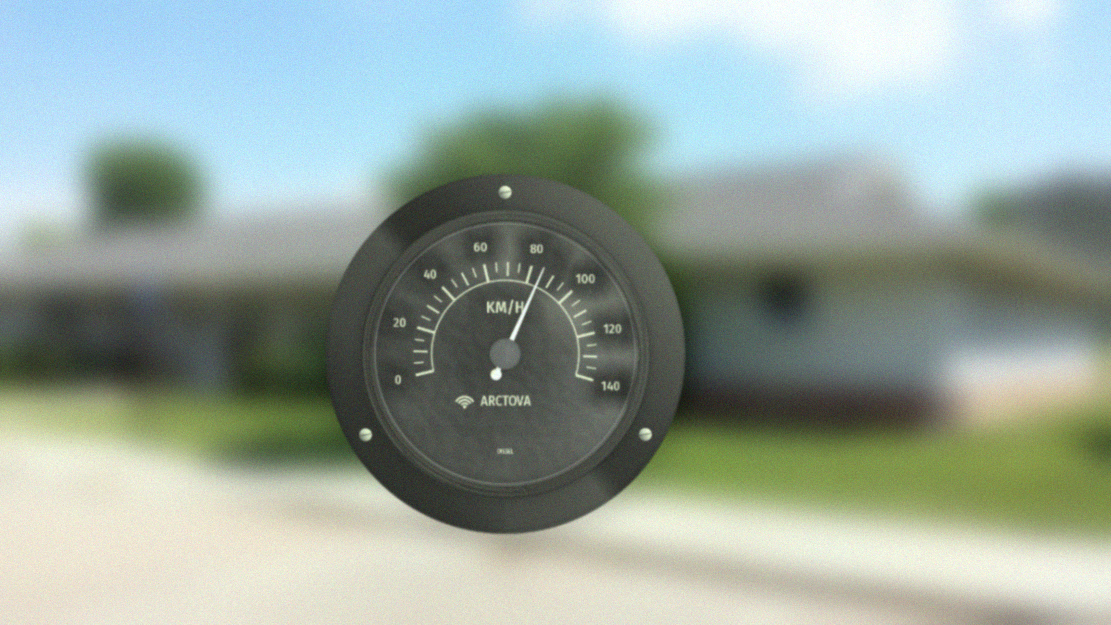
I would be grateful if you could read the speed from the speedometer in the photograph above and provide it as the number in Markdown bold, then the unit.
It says **85** km/h
